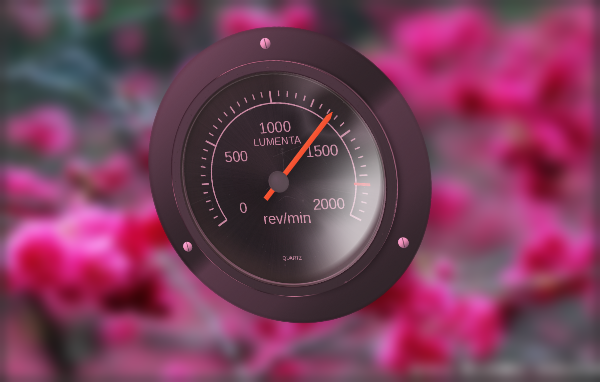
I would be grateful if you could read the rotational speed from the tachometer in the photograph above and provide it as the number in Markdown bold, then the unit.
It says **1375** rpm
